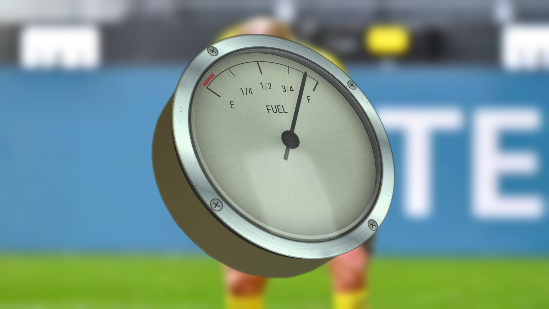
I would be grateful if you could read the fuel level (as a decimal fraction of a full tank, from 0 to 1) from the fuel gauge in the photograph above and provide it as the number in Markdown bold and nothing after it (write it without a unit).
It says **0.875**
